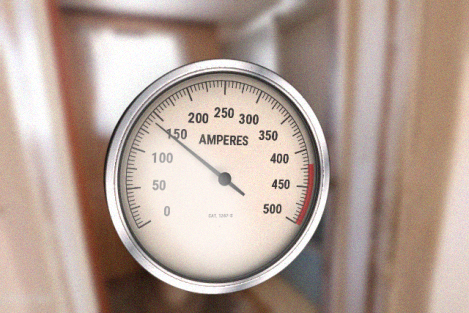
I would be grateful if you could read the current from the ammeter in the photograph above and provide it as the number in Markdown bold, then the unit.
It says **140** A
